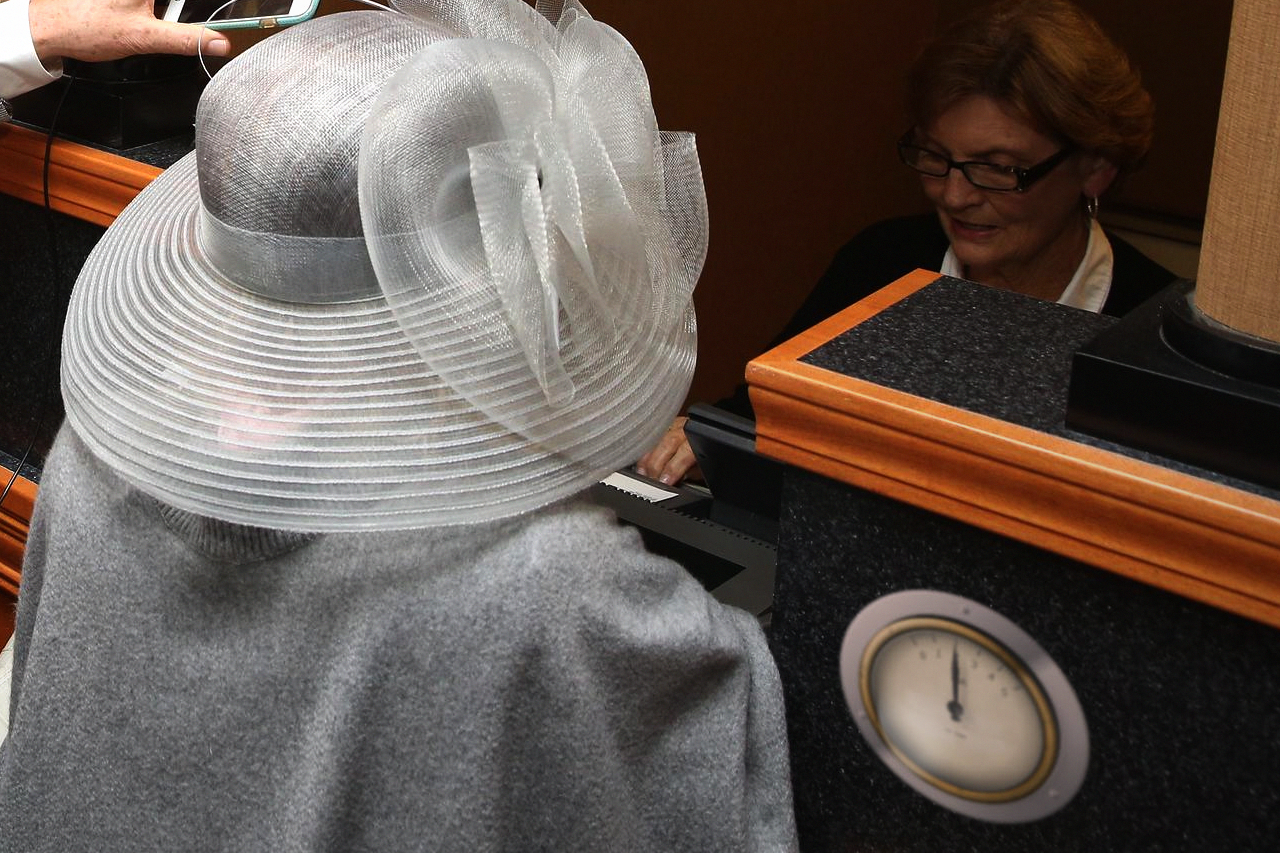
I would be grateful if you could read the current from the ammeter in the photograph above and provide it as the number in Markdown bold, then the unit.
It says **2** mA
